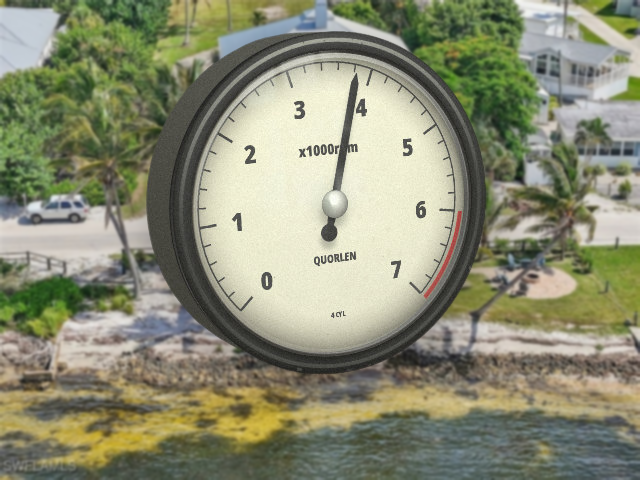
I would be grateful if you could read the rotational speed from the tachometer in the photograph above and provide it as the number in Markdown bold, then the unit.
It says **3800** rpm
